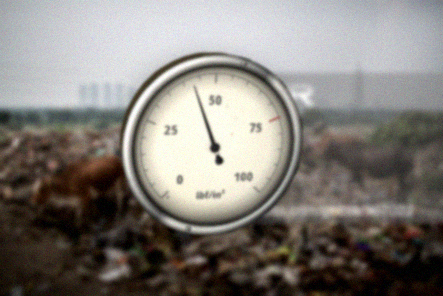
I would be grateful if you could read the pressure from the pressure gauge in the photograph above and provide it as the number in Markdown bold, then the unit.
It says **42.5** psi
